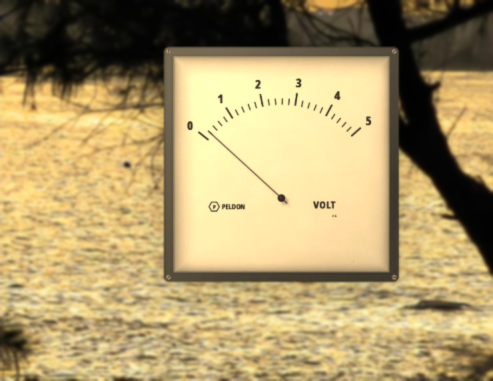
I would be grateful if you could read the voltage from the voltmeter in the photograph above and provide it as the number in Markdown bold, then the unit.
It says **0.2** V
